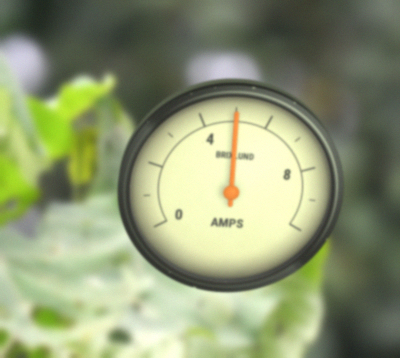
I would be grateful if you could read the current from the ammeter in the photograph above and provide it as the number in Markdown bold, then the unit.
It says **5** A
